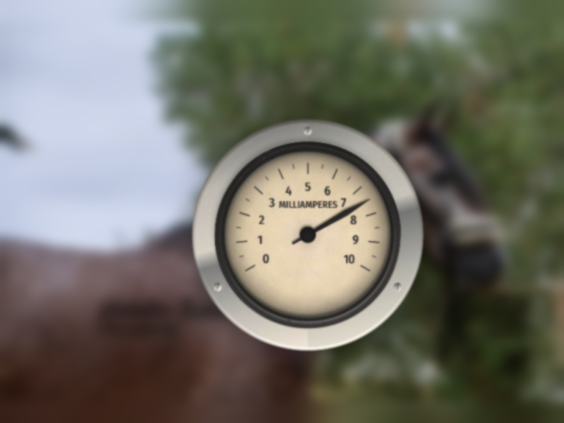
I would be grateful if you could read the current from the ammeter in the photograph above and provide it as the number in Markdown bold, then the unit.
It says **7.5** mA
